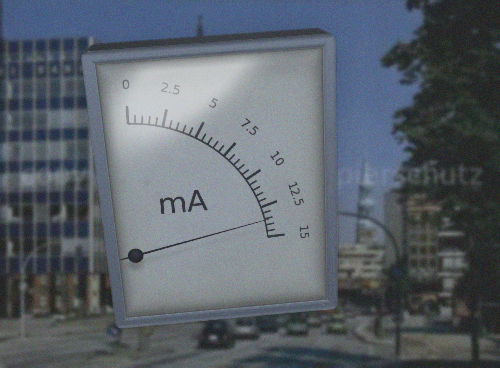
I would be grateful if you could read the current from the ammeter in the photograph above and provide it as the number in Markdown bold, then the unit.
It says **13.5** mA
